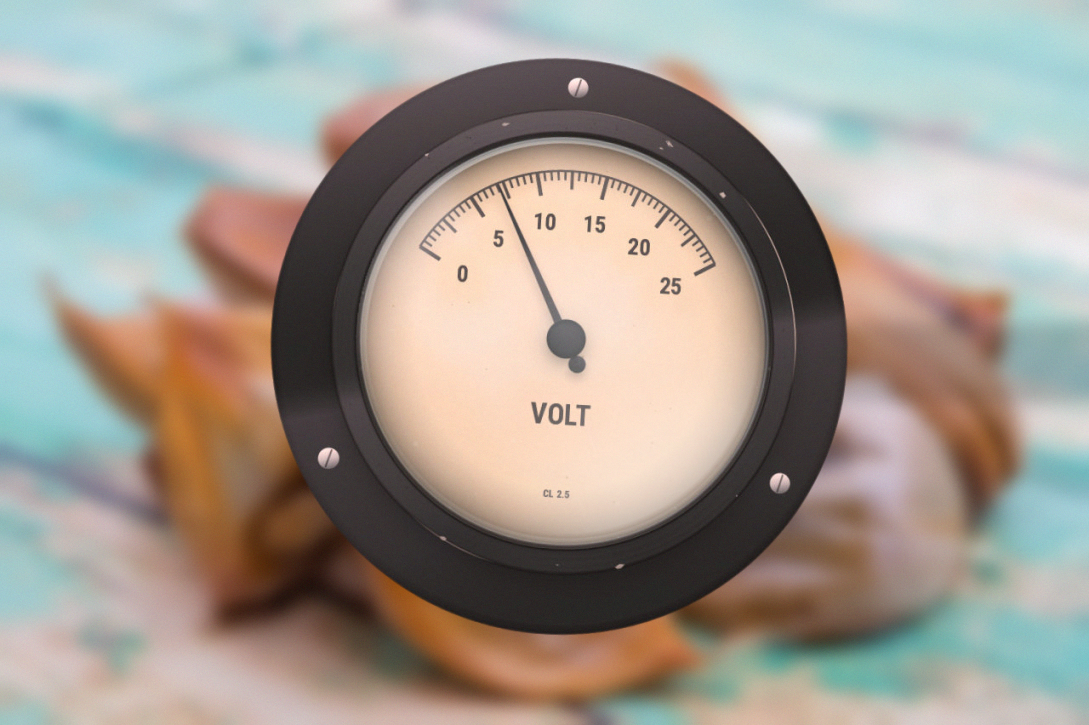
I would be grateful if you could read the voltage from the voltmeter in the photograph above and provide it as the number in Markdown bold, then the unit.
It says **7** V
